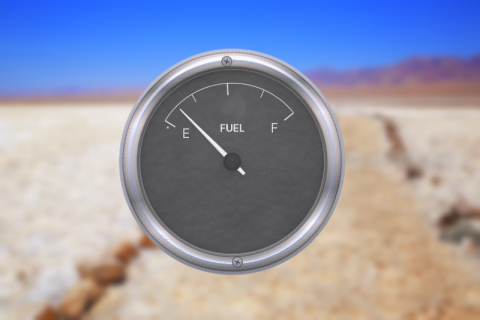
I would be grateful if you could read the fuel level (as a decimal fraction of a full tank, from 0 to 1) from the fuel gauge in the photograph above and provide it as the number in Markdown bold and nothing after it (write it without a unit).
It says **0.125**
